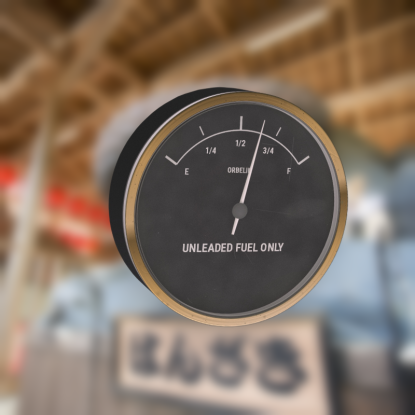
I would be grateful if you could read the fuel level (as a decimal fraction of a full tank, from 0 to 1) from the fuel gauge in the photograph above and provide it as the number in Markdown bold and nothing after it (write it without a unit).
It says **0.625**
